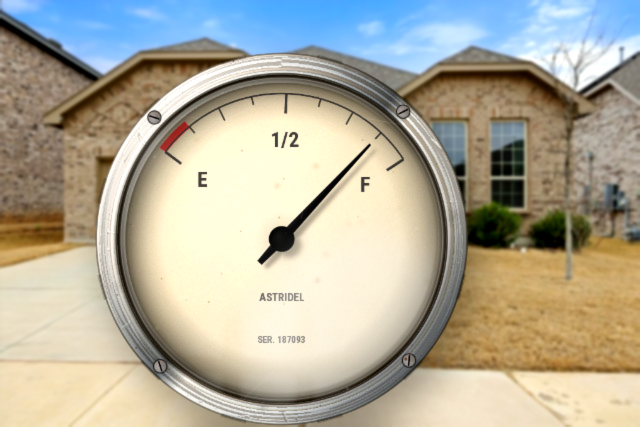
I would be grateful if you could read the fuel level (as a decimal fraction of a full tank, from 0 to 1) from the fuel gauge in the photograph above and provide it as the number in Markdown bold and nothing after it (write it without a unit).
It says **0.875**
